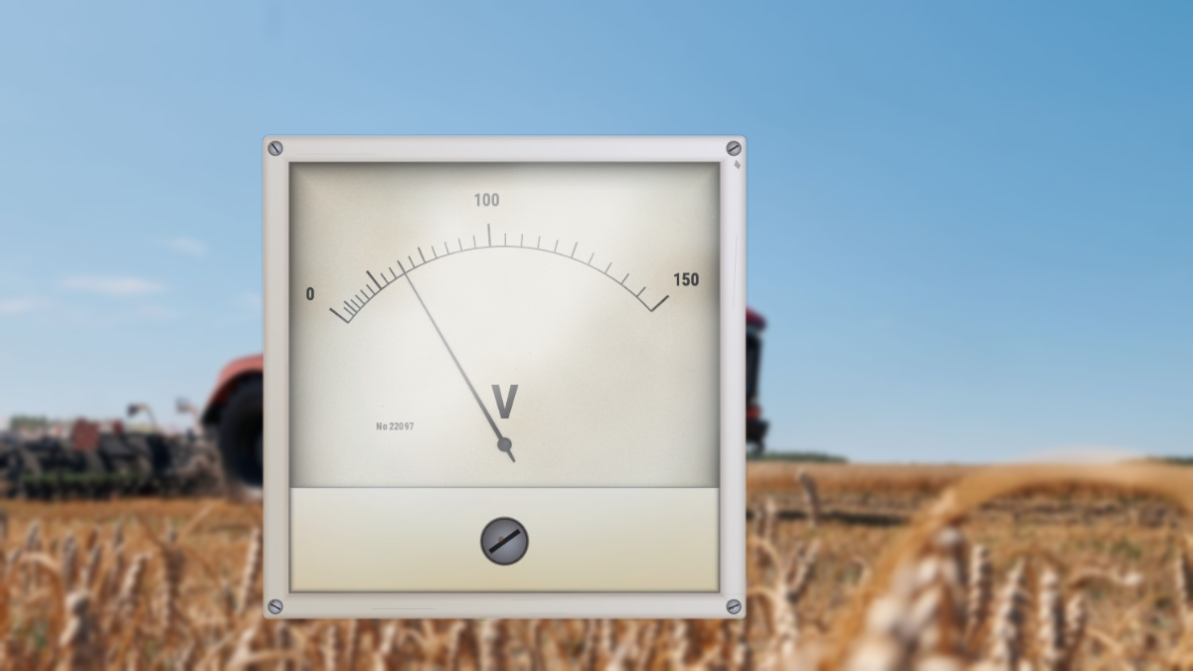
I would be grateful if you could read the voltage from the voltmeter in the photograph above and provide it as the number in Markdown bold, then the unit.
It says **65** V
